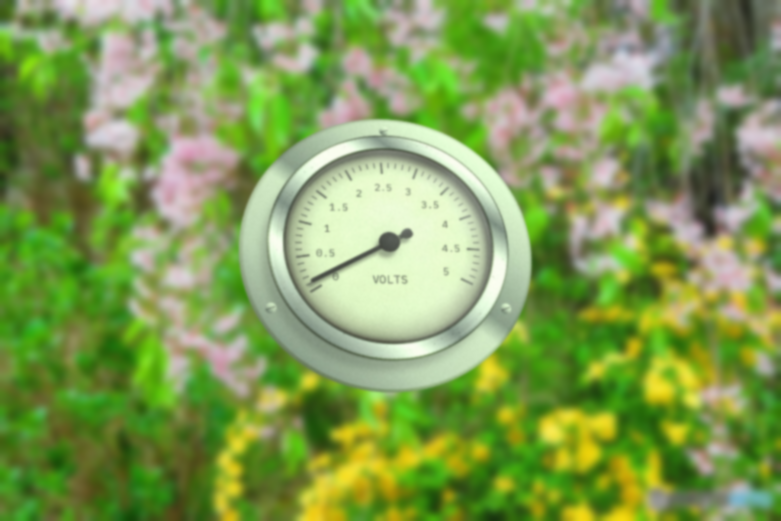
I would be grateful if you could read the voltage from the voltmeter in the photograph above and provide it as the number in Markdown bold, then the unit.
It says **0.1** V
